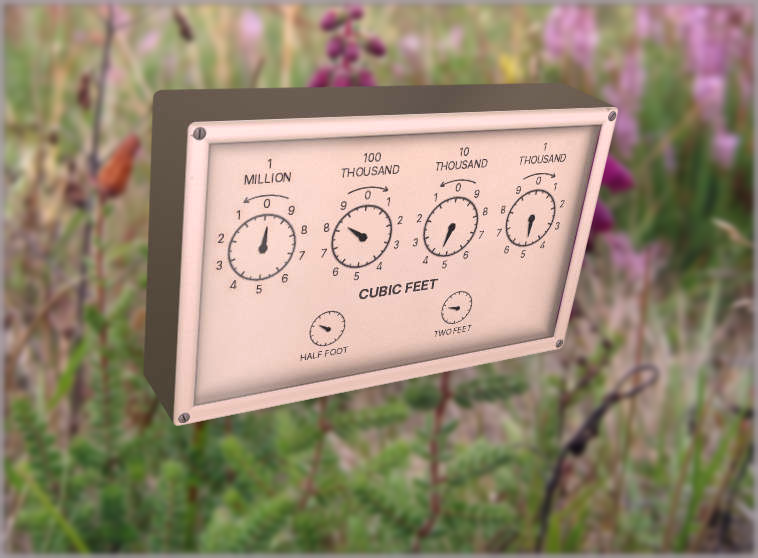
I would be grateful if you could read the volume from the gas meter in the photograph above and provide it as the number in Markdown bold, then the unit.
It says **984500** ft³
